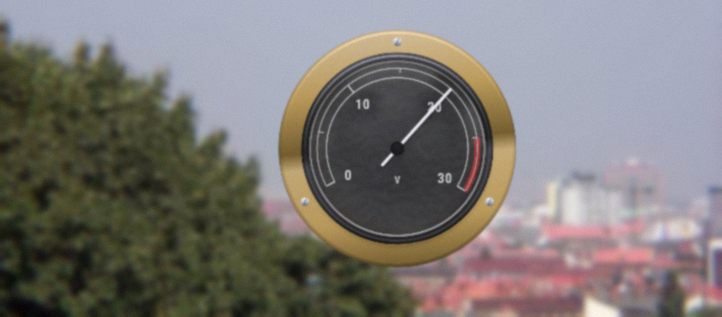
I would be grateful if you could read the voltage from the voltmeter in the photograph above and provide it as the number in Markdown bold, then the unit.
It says **20** V
